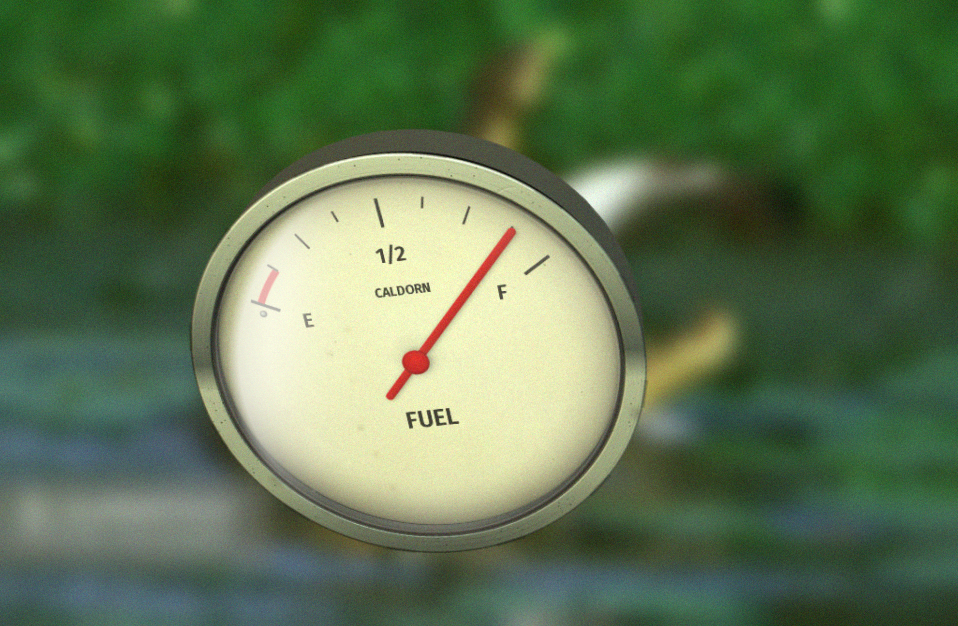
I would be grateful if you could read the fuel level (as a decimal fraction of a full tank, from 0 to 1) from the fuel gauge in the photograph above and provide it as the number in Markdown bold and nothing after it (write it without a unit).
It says **0.875**
